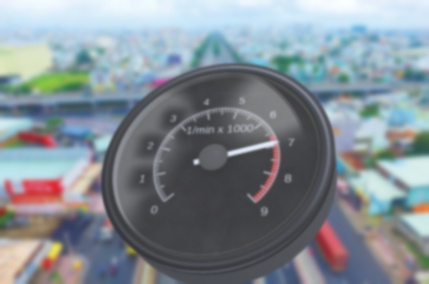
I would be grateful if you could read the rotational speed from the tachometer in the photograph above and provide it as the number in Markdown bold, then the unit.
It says **7000** rpm
